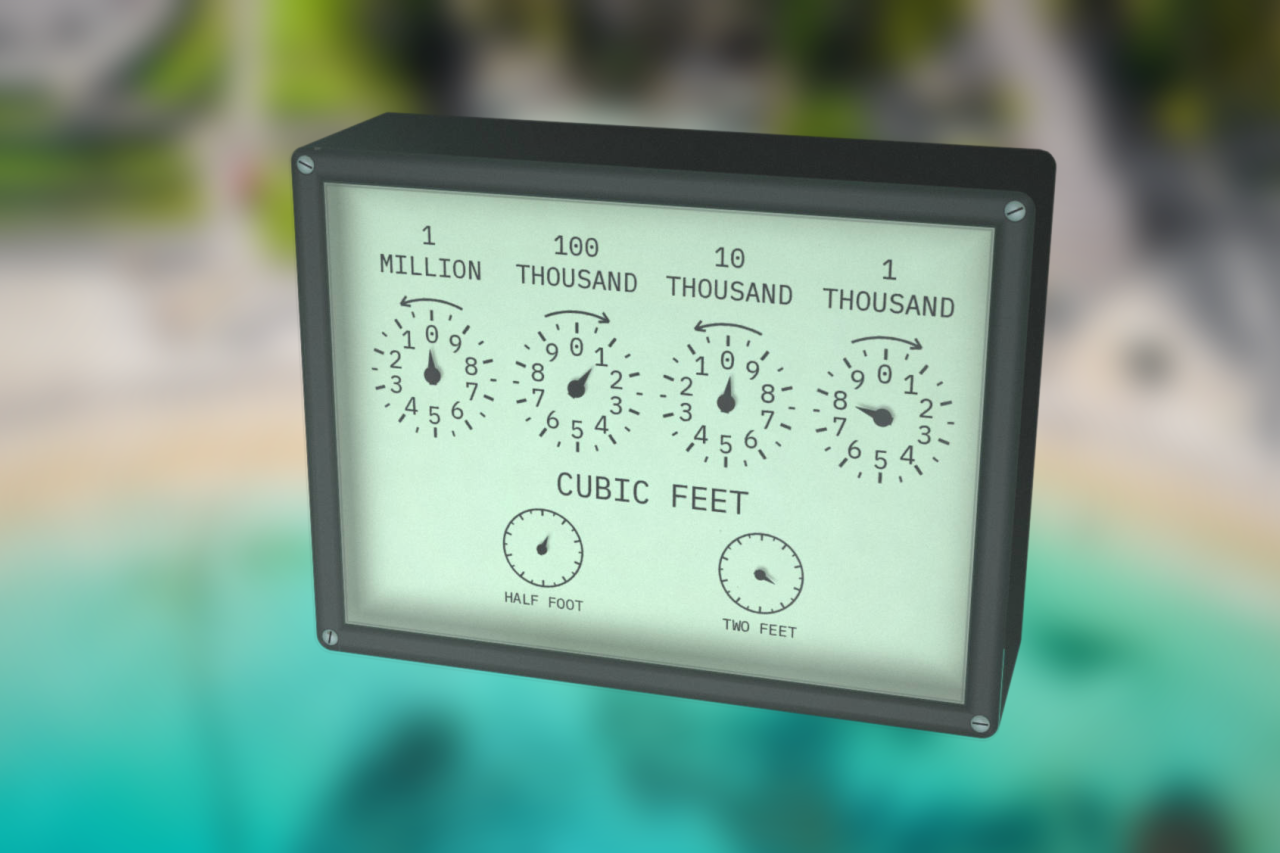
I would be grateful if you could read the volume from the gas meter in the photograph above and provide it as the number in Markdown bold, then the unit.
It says **9800** ft³
